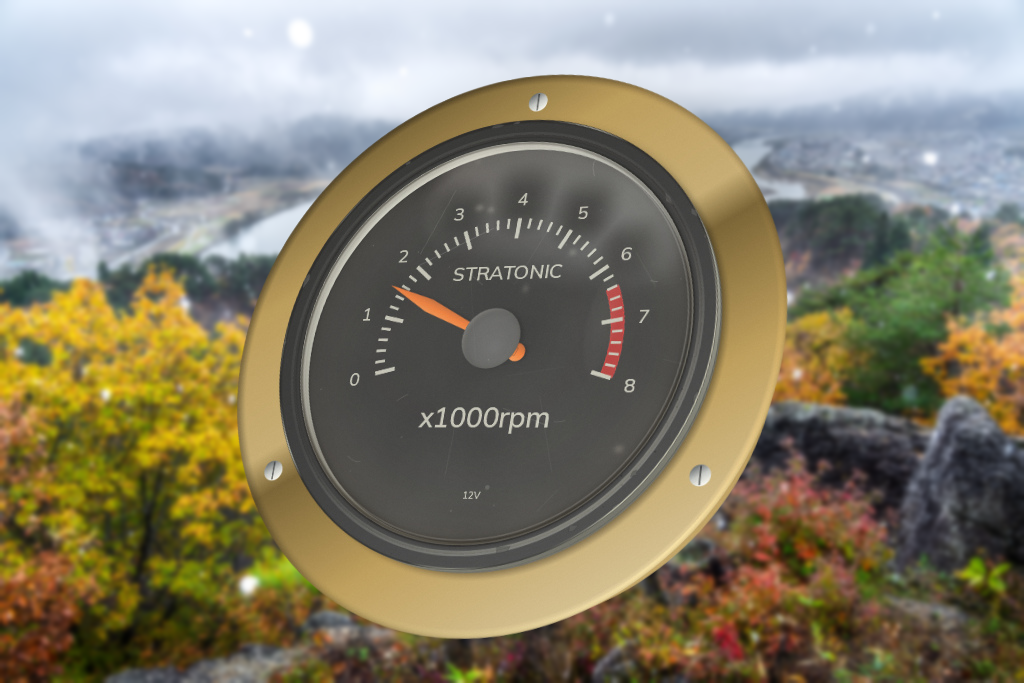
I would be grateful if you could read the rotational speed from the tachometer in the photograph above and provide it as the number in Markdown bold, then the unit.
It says **1500** rpm
